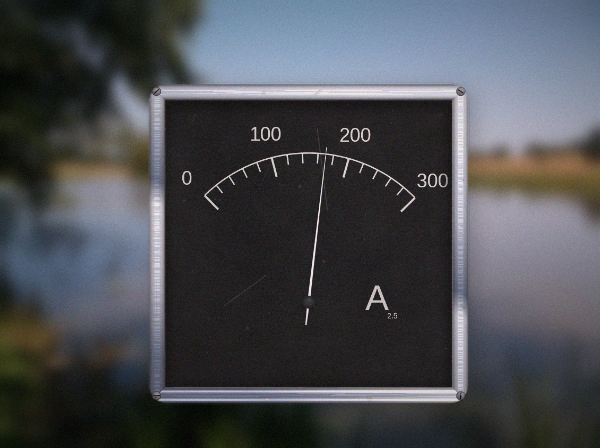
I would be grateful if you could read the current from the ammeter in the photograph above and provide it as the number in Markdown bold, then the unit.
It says **170** A
